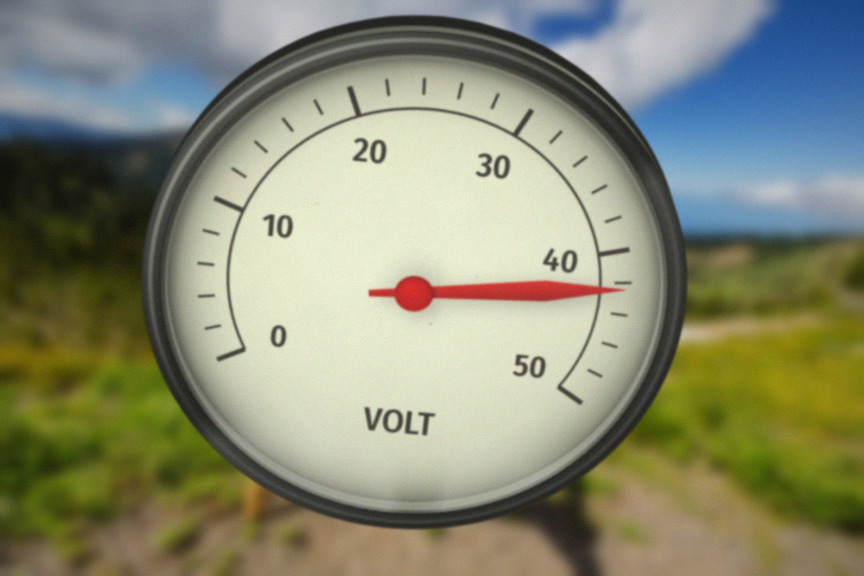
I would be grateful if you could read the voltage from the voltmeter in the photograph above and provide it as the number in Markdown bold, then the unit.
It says **42** V
